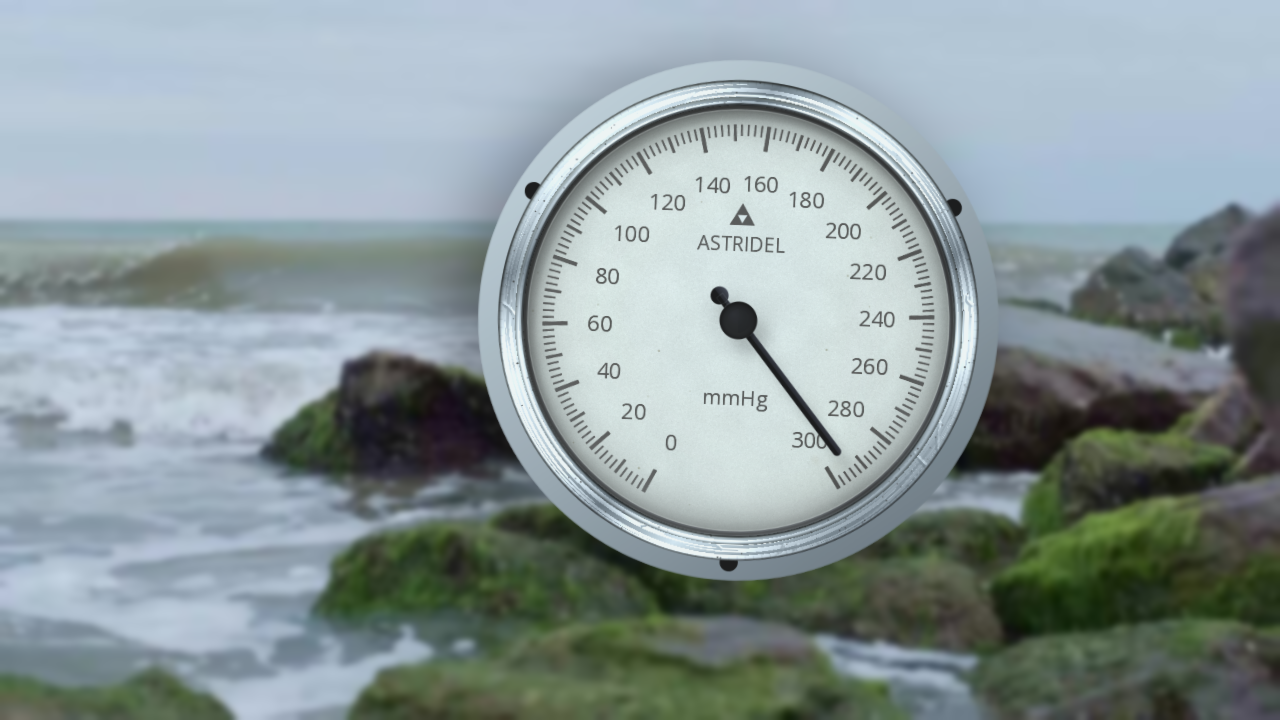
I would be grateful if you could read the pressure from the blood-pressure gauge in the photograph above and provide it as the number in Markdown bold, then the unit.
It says **294** mmHg
